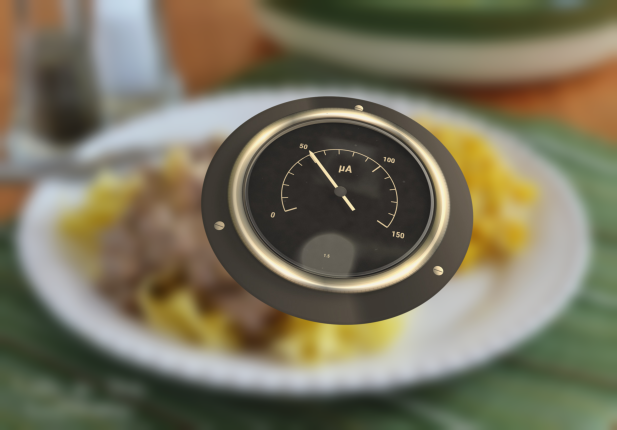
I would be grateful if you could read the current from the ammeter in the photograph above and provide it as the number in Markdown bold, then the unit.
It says **50** µA
